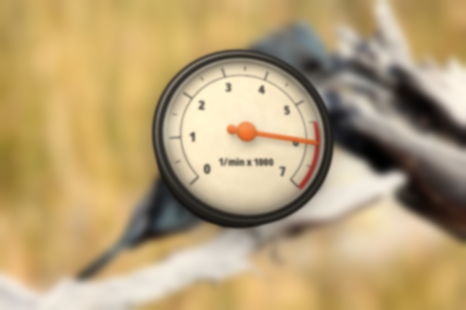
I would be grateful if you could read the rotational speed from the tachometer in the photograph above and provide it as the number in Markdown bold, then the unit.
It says **6000** rpm
